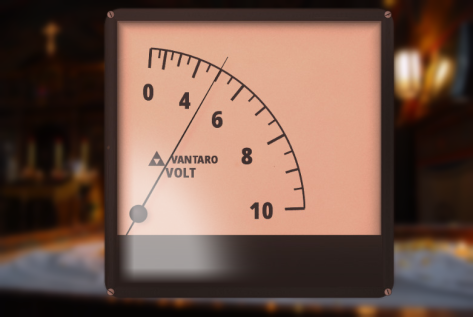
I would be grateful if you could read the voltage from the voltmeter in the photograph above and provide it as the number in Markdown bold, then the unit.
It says **5** V
